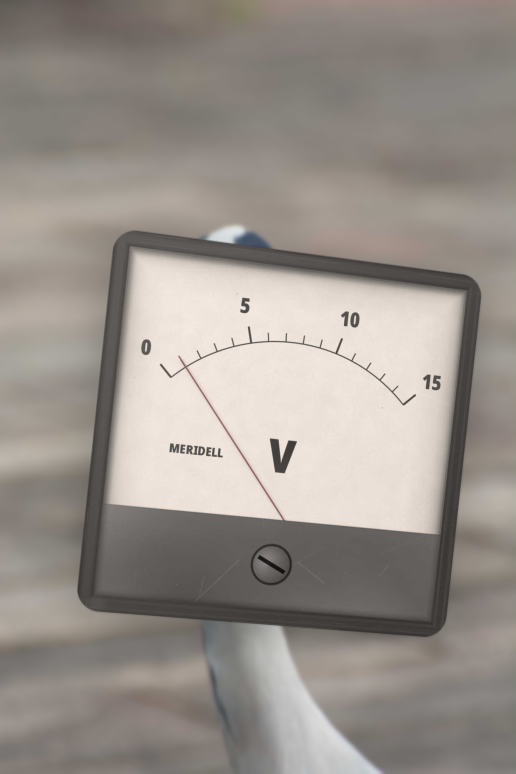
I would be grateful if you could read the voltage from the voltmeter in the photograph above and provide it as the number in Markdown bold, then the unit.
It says **1** V
